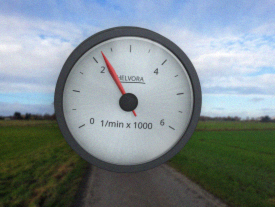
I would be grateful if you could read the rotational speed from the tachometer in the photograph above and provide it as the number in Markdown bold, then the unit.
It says **2250** rpm
